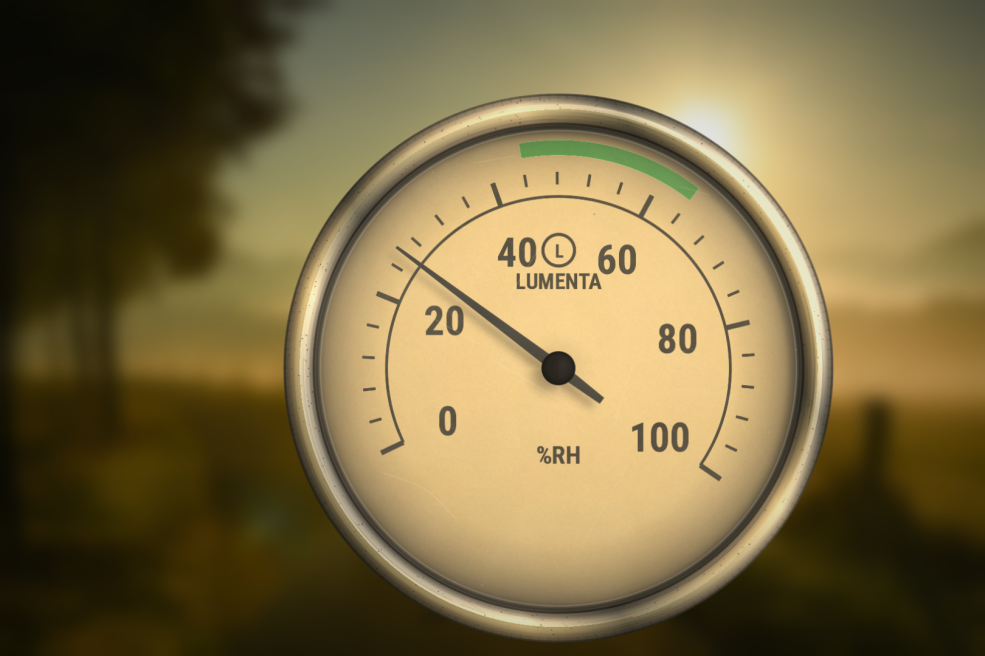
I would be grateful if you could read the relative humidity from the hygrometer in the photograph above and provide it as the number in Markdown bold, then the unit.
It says **26** %
